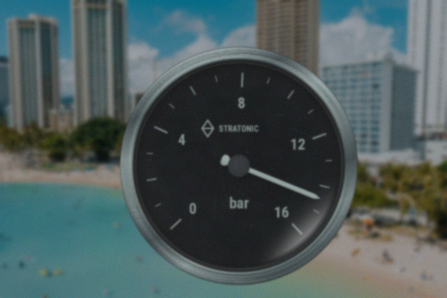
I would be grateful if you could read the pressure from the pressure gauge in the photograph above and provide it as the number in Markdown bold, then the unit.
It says **14.5** bar
